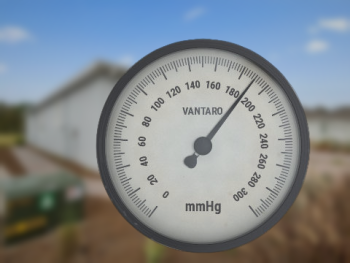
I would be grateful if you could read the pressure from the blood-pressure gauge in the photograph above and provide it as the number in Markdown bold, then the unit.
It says **190** mmHg
